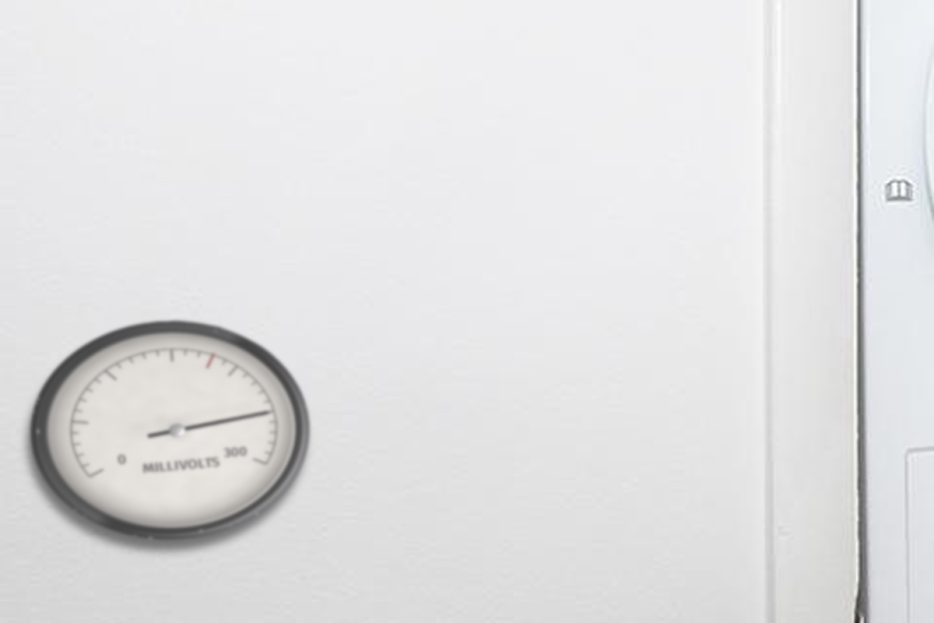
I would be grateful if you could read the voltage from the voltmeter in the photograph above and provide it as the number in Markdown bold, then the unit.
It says **250** mV
